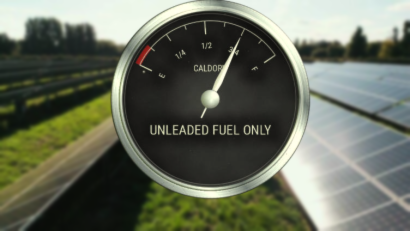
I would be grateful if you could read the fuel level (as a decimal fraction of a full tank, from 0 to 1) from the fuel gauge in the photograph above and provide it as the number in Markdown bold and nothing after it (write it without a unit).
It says **0.75**
